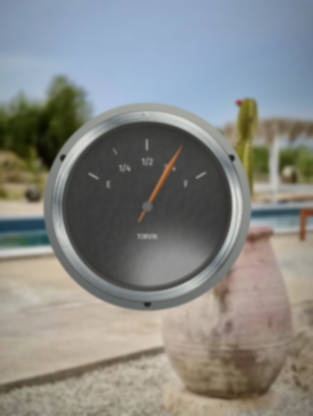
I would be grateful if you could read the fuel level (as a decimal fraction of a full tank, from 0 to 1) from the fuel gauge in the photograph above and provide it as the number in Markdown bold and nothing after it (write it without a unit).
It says **0.75**
